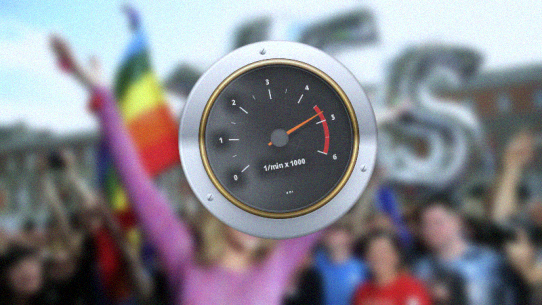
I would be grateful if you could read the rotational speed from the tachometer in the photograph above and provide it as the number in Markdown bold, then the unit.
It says **4750** rpm
